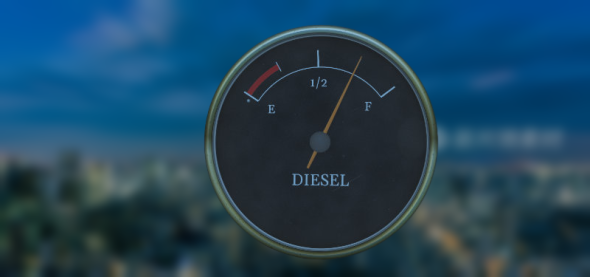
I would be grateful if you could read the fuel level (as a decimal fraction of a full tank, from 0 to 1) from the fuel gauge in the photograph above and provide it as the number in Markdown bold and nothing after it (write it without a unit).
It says **0.75**
